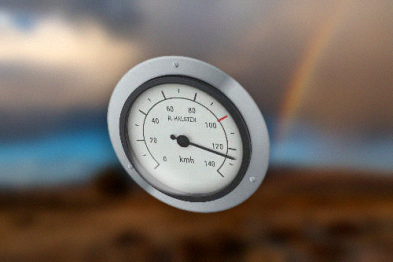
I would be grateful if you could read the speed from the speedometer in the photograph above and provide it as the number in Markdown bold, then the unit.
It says **125** km/h
